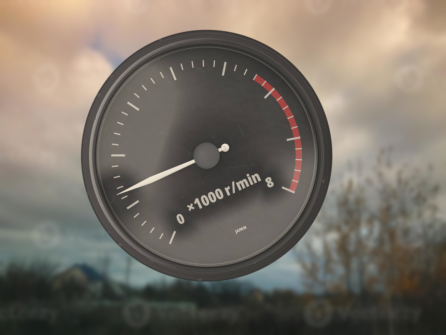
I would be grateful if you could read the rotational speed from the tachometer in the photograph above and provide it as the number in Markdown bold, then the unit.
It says **1300** rpm
